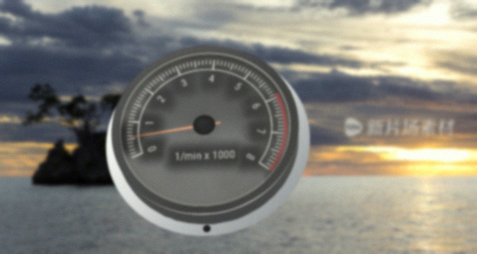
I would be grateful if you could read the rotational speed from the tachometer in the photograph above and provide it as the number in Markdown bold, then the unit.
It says **500** rpm
